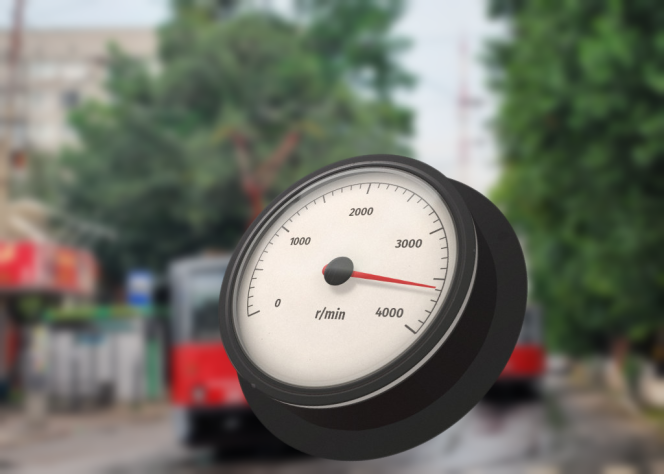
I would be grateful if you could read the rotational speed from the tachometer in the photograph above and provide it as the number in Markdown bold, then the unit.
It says **3600** rpm
